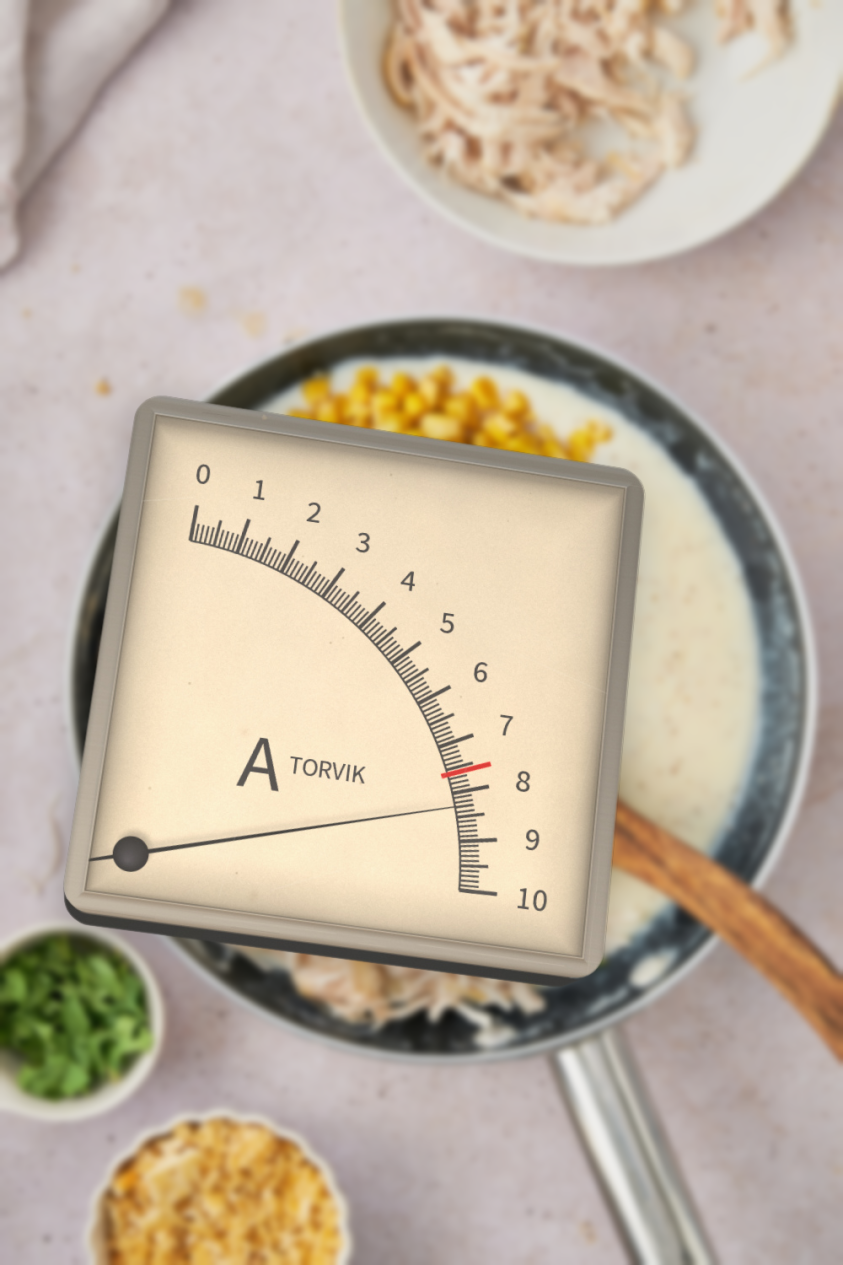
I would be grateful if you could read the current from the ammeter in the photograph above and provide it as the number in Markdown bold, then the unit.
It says **8.3** A
